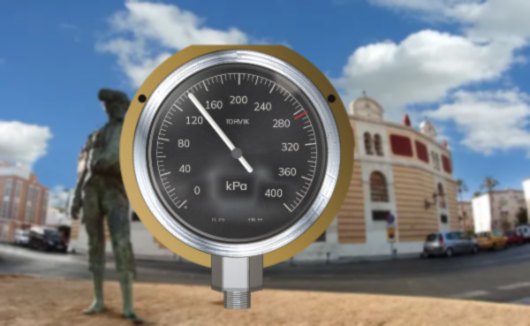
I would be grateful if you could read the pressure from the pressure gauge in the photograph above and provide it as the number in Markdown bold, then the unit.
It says **140** kPa
